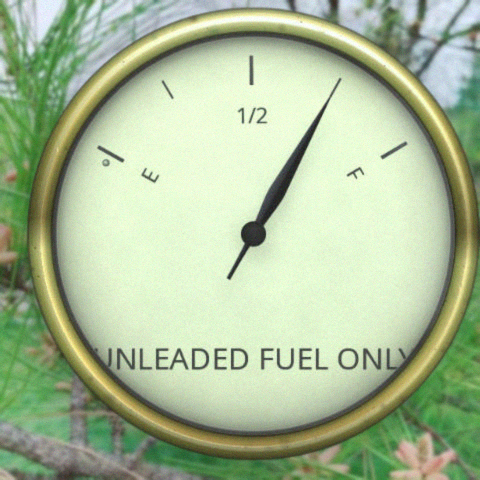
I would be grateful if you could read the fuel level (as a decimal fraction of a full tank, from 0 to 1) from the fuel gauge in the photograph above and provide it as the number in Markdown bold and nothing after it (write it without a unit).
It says **0.75**
